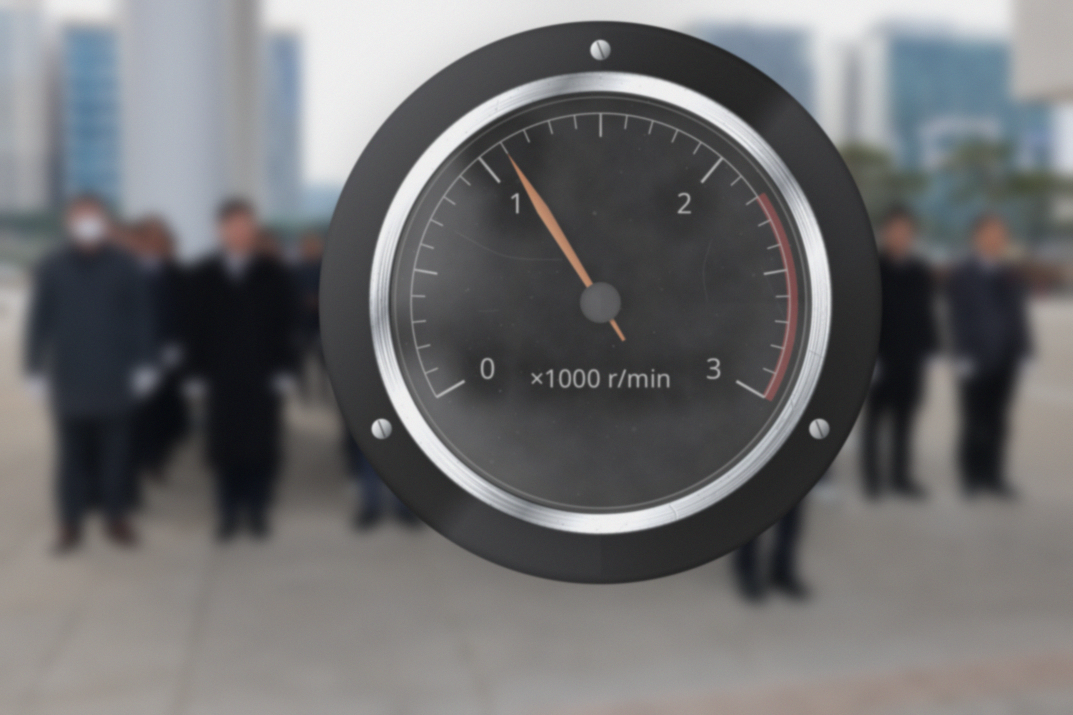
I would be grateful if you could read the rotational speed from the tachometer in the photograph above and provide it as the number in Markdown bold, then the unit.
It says **1100** rpm
